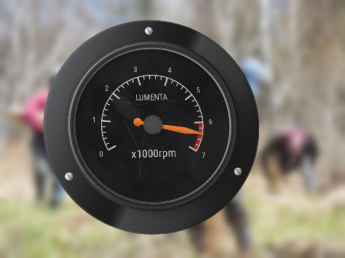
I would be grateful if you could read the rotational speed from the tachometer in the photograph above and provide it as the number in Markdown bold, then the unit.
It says **6400** rpm
